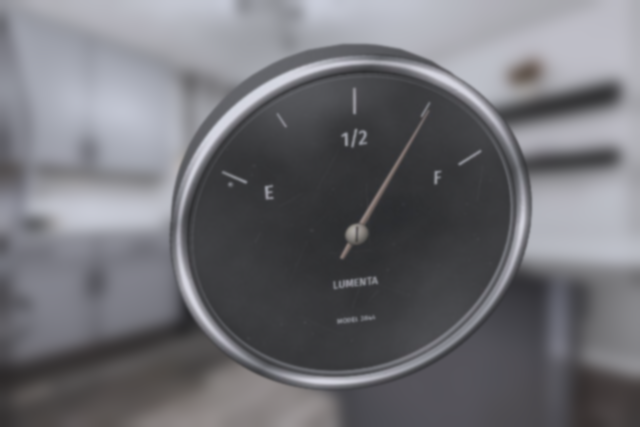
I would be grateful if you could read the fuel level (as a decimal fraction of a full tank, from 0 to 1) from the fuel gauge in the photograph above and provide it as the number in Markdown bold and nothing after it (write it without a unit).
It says **0.75**
